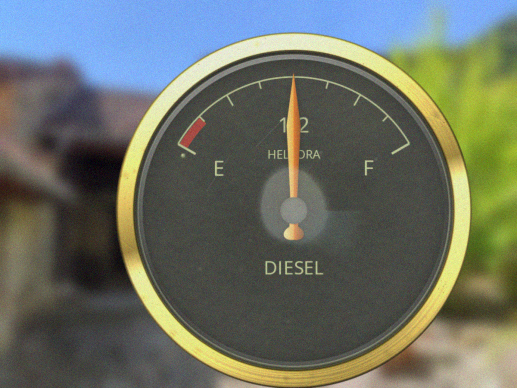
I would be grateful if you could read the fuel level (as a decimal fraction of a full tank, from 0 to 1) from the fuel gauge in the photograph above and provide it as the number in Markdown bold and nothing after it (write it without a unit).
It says **0.5**
